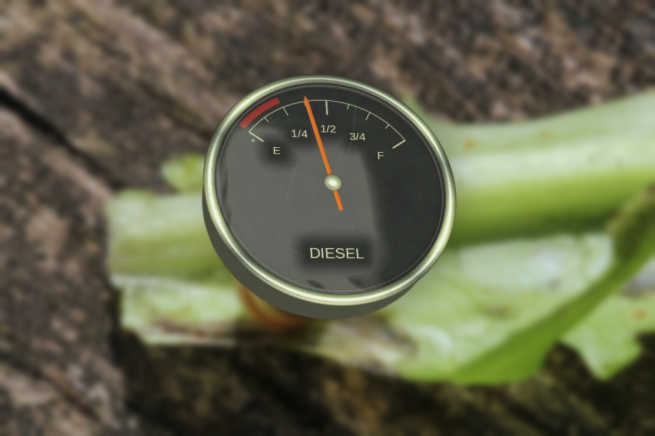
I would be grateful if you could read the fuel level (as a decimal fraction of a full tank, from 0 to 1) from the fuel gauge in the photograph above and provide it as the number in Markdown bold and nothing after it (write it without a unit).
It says **0.375**
